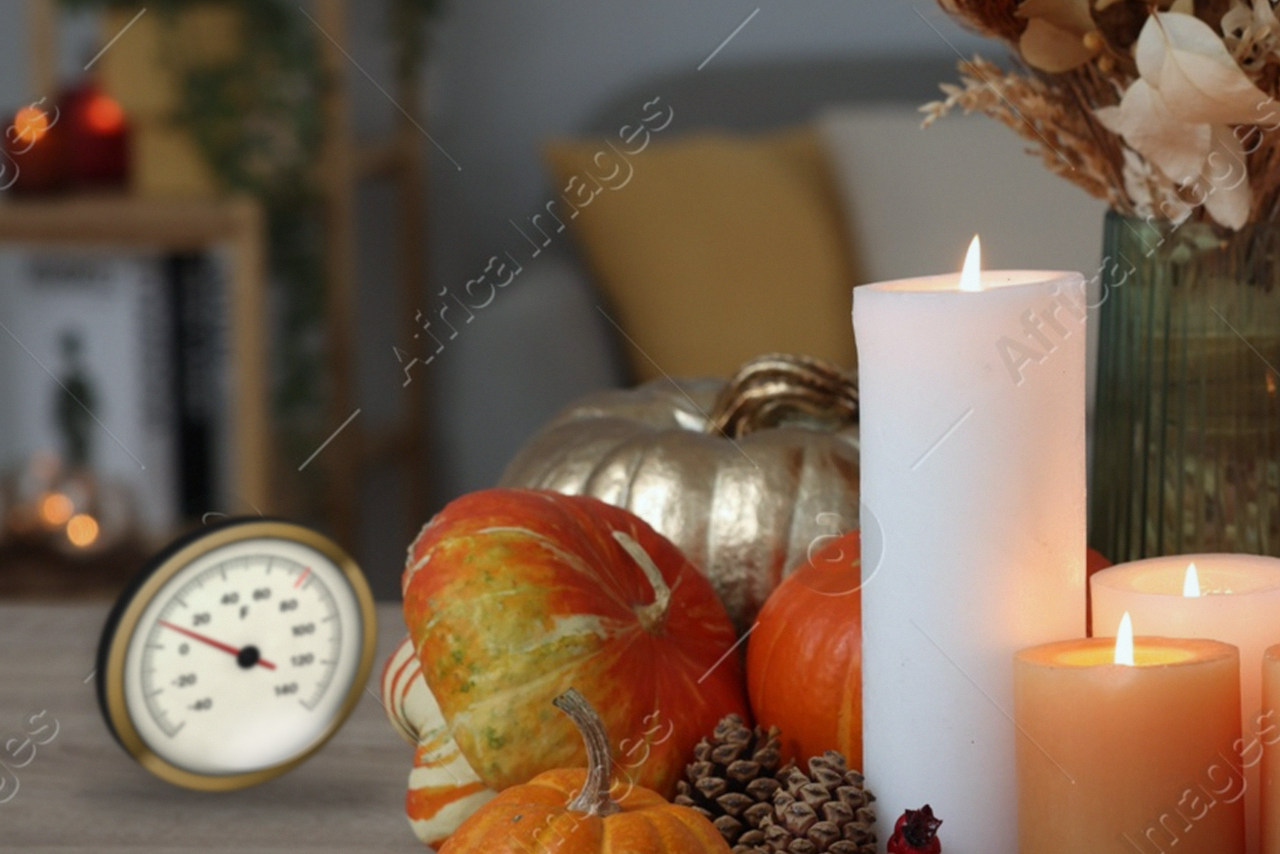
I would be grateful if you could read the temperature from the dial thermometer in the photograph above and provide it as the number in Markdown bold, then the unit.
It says **10** °F
